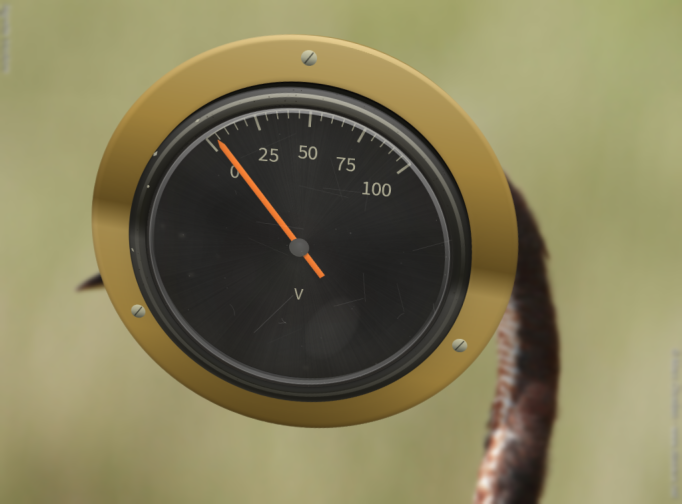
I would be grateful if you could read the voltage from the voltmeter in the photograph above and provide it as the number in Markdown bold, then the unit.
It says **5** V
